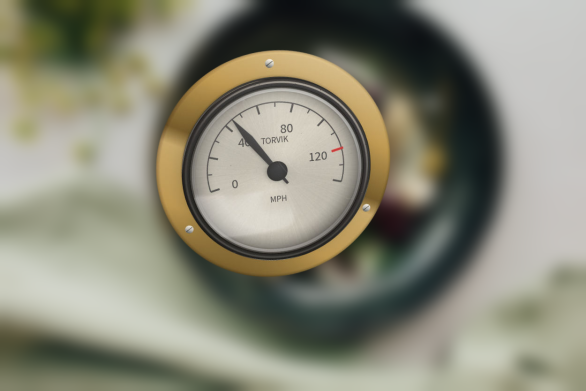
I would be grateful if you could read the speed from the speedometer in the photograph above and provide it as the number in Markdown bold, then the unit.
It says **45** mph
